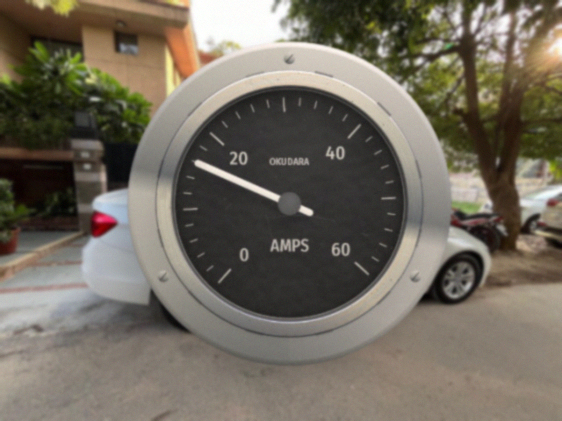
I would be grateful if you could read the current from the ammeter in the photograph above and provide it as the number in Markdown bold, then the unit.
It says **16** A
